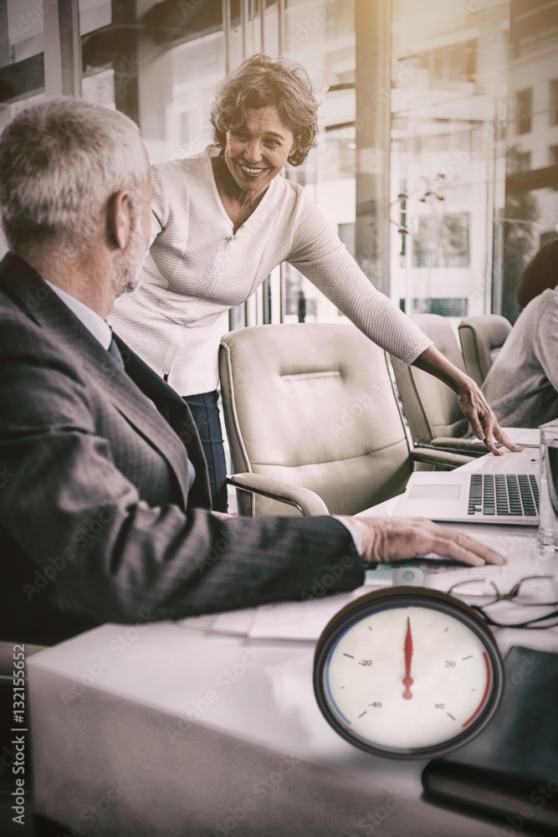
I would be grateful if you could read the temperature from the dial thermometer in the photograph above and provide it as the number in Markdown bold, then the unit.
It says **0** °C
